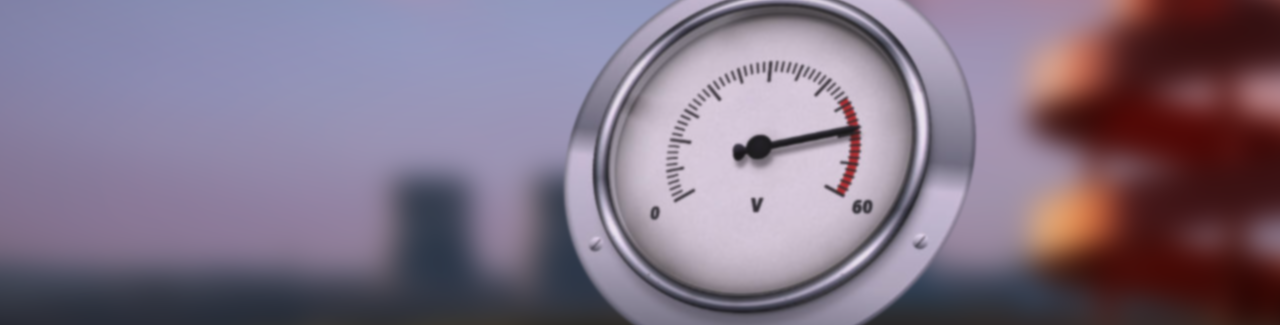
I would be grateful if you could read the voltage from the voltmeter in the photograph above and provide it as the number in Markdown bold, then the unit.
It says **50** V
